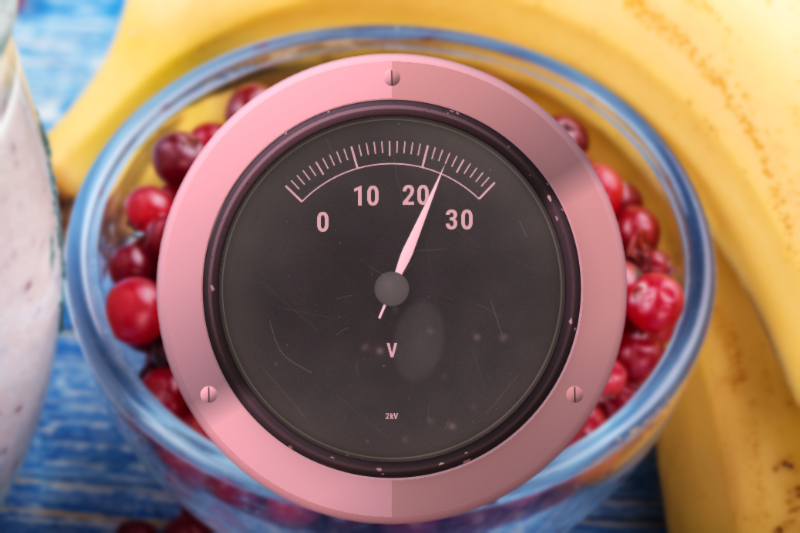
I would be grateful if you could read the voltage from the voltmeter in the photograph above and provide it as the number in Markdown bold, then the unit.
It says **23** V
